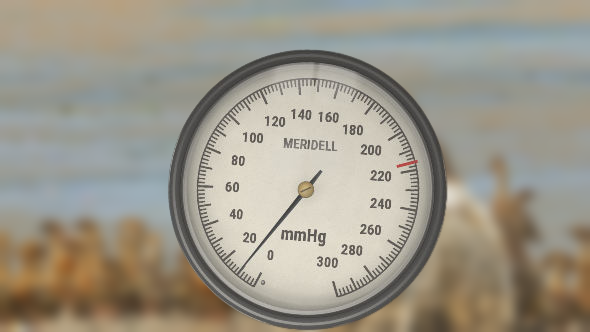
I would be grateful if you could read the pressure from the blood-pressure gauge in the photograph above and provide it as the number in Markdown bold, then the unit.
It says **10** mmHg
